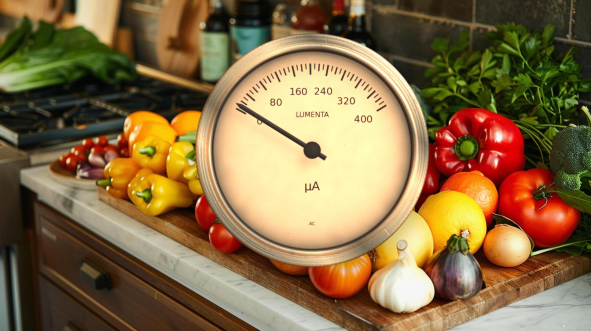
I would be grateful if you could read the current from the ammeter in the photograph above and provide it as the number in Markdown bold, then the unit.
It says **10** µA
